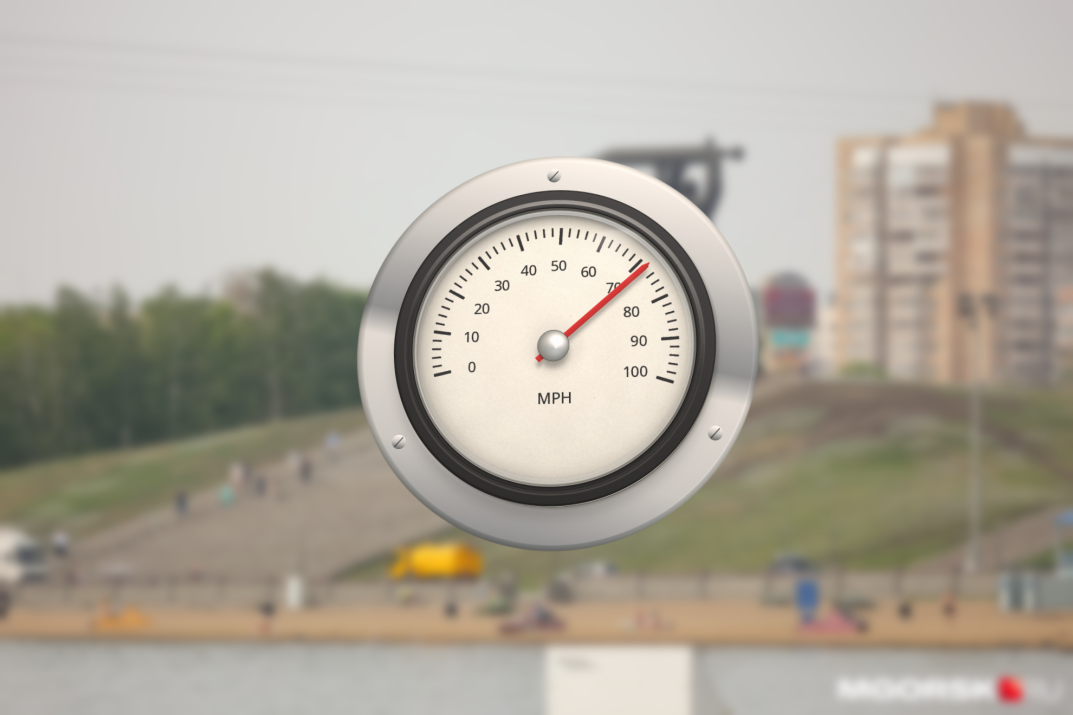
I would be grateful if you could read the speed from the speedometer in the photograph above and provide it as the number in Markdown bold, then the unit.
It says **72** mph
